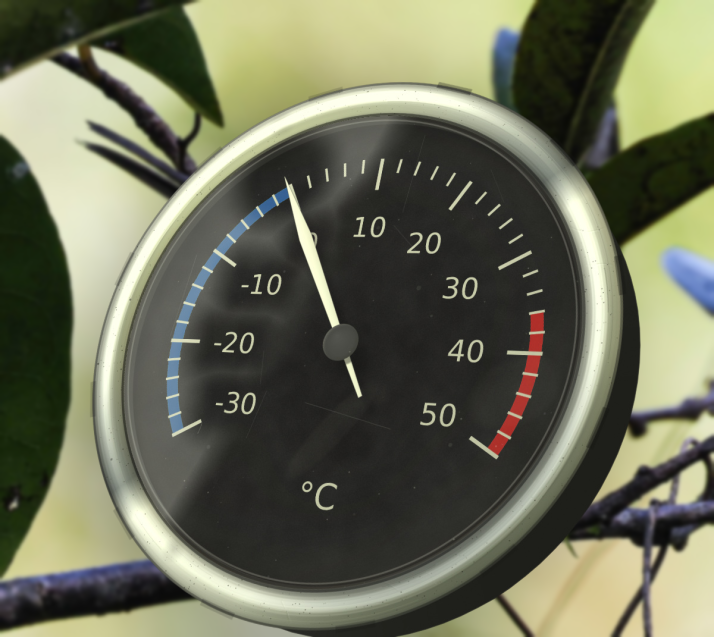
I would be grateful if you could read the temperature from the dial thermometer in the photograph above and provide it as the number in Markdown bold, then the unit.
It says **0** °C
